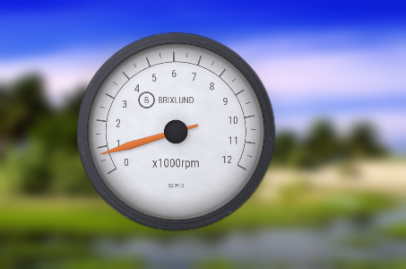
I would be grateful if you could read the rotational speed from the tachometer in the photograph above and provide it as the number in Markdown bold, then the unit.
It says **750** rpm
